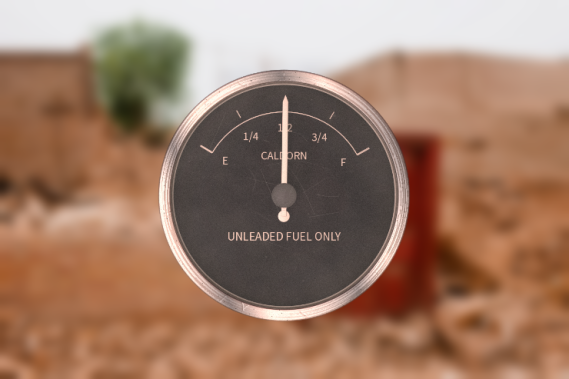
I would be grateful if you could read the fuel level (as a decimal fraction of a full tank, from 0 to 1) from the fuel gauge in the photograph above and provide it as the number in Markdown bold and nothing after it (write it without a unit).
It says **0.5**
